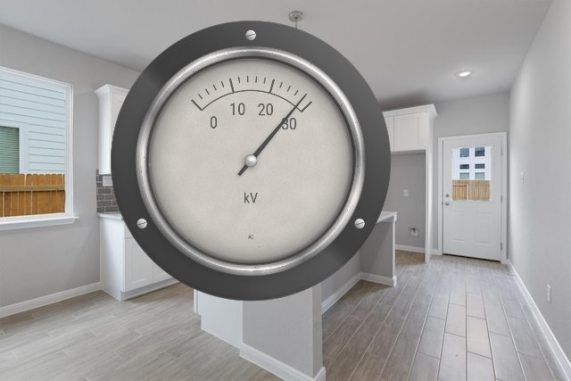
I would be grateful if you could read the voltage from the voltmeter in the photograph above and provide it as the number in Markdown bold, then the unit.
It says **28** kV
